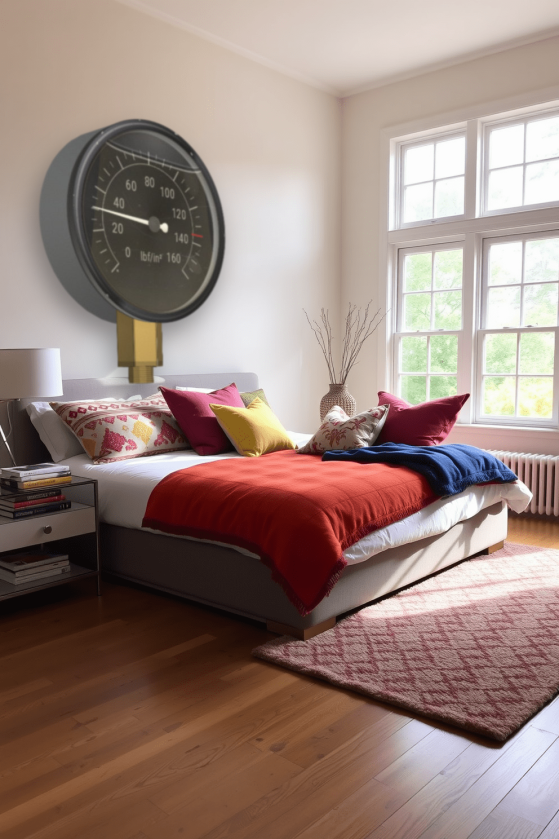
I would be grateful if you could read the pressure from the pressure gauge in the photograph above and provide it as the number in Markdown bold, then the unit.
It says **30** psi
